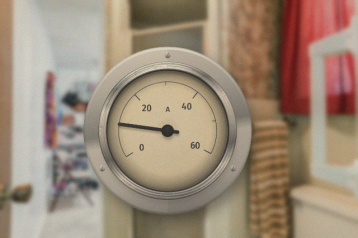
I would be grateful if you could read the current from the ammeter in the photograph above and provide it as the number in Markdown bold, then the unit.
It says **10** A
